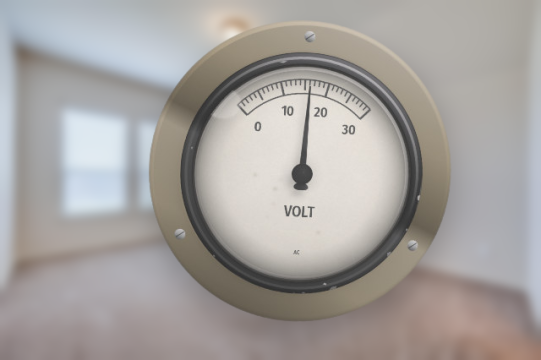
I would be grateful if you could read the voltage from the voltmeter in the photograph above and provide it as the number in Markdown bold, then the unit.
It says **16** V
